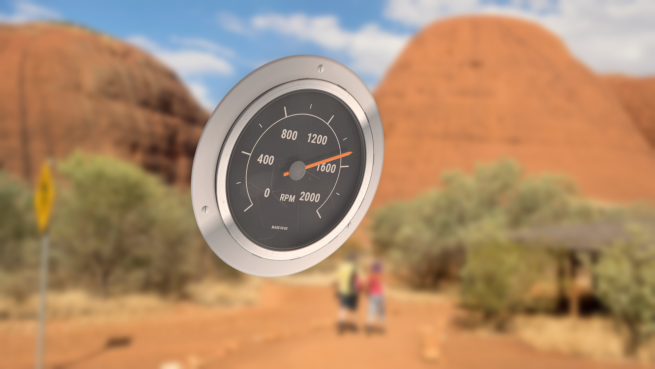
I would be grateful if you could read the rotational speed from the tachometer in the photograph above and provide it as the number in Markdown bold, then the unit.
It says **1500** rpm
